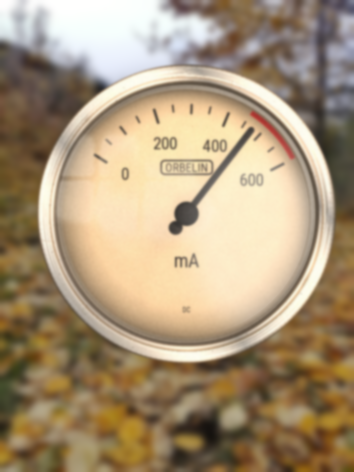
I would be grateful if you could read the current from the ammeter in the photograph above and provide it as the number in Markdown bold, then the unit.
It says **475** mA
